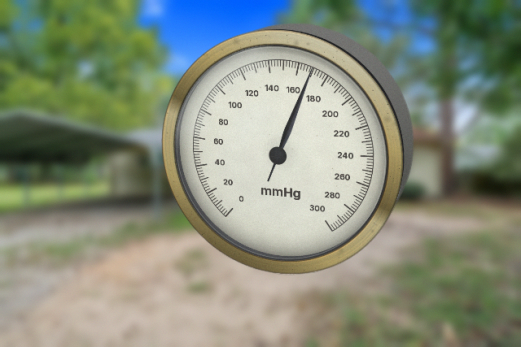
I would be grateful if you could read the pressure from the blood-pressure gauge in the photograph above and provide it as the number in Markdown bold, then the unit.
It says **170** mmHg
